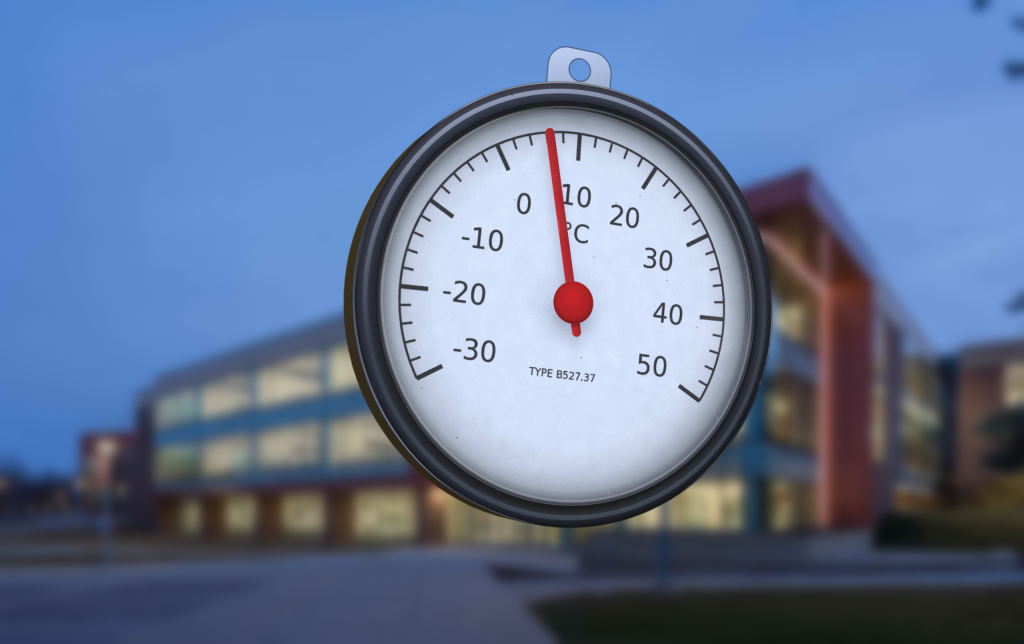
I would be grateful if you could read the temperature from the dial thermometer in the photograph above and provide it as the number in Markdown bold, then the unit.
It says **6** °C
